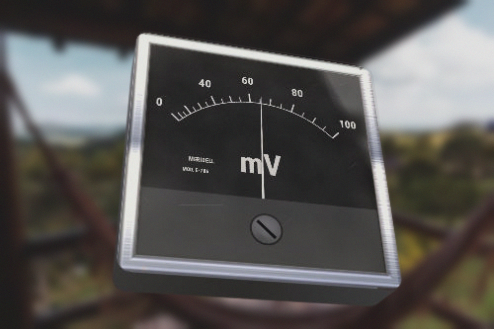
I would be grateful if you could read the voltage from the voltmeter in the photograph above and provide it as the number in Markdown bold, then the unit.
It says **65** mV
